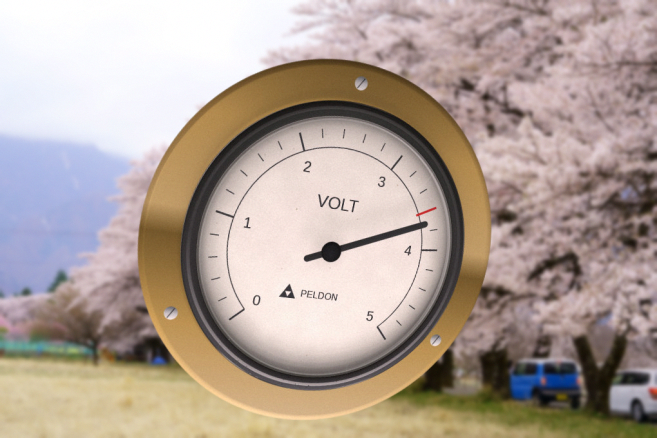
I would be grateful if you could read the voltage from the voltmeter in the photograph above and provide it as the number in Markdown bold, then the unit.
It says **3.7** V
